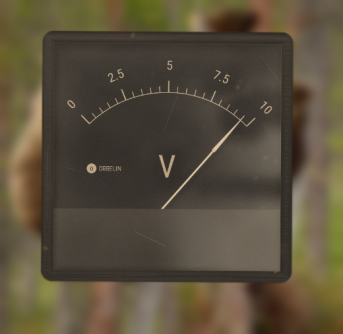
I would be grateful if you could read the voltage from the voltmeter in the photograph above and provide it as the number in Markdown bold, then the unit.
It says **9.5** V
